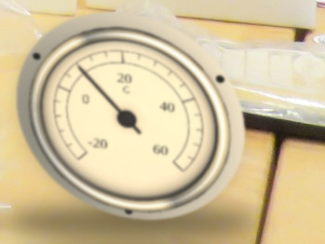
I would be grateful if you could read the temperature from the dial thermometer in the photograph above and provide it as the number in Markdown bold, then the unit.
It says **8** °C
